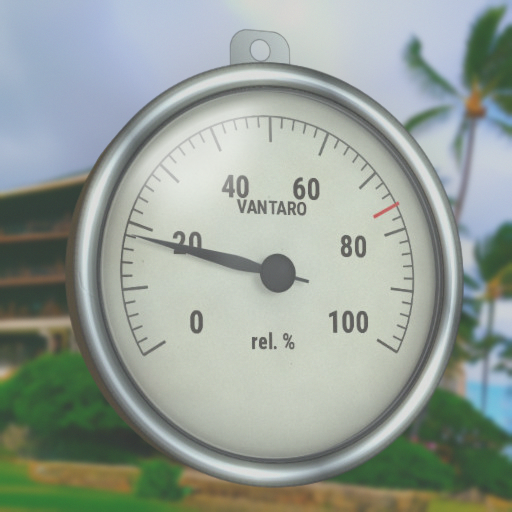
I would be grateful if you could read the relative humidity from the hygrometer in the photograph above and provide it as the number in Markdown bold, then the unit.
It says **18** %
